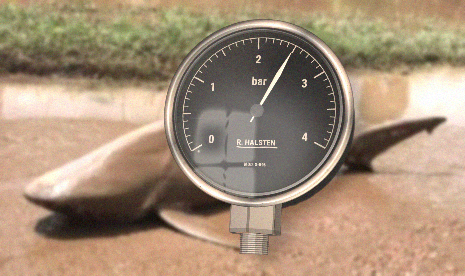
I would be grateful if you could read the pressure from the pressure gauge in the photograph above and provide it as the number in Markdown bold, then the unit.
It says **2.5** bar
